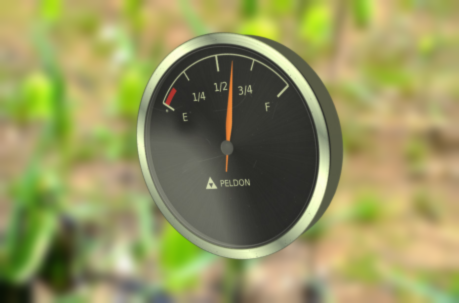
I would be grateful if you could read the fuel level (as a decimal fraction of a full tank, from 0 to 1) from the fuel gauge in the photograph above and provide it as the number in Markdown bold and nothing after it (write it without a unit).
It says **0.625**
